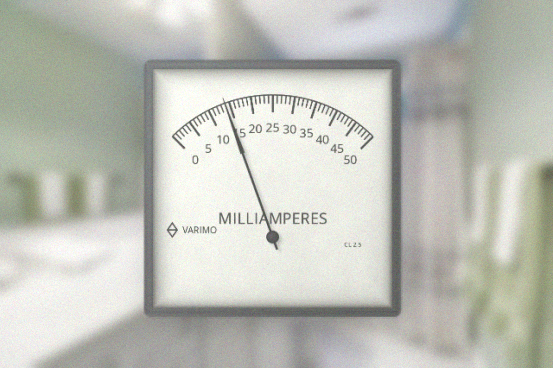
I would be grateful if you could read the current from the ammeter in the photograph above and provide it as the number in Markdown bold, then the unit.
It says **14** mA
